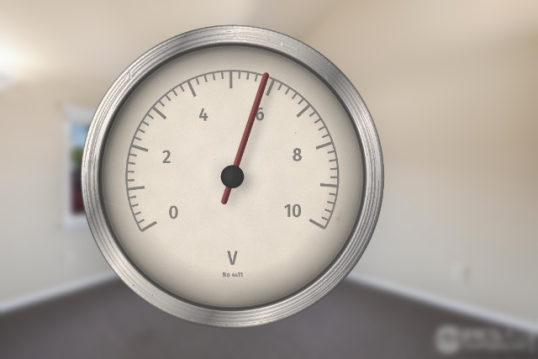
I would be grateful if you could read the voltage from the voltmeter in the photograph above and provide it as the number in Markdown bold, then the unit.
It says **5.8** V
